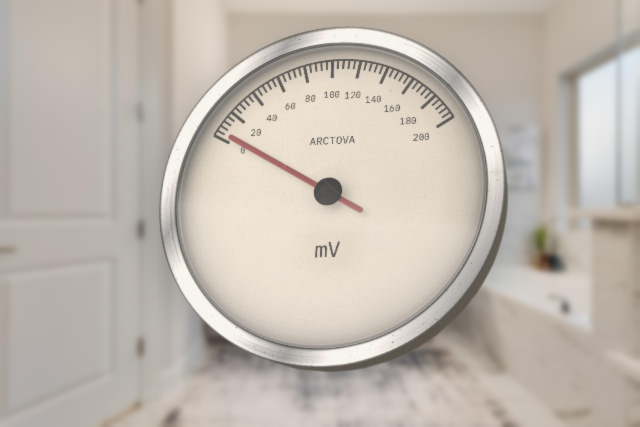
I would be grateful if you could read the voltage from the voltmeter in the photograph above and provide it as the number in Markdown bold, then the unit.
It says **4** mV
